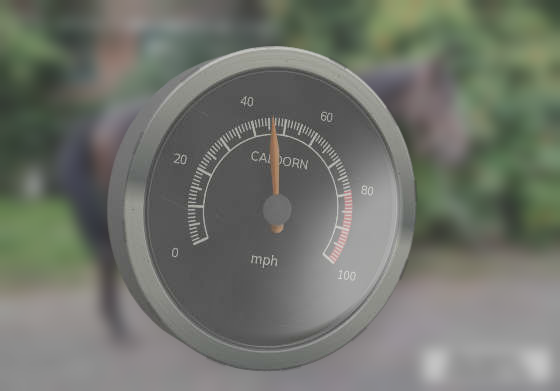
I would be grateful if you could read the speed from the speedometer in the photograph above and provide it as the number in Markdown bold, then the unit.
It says **45** mph
